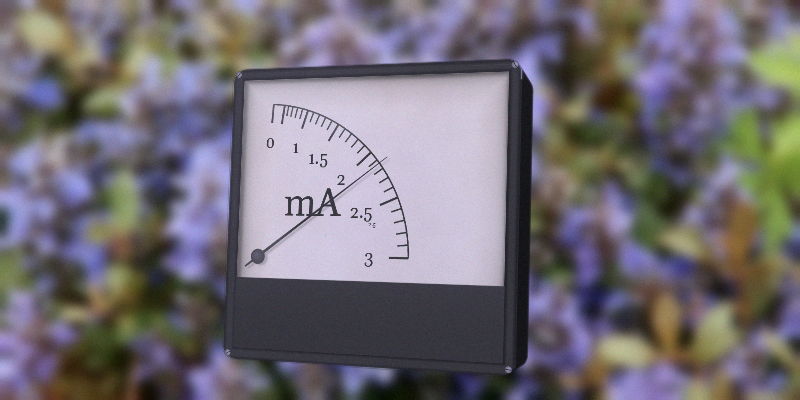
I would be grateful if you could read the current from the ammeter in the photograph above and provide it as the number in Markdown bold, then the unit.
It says **2.15** mA
